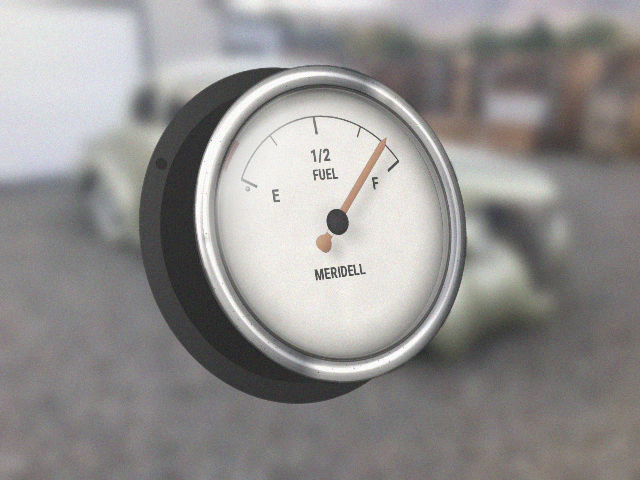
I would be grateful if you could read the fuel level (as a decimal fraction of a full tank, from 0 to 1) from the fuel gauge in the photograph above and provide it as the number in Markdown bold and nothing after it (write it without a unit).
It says **0.875**
